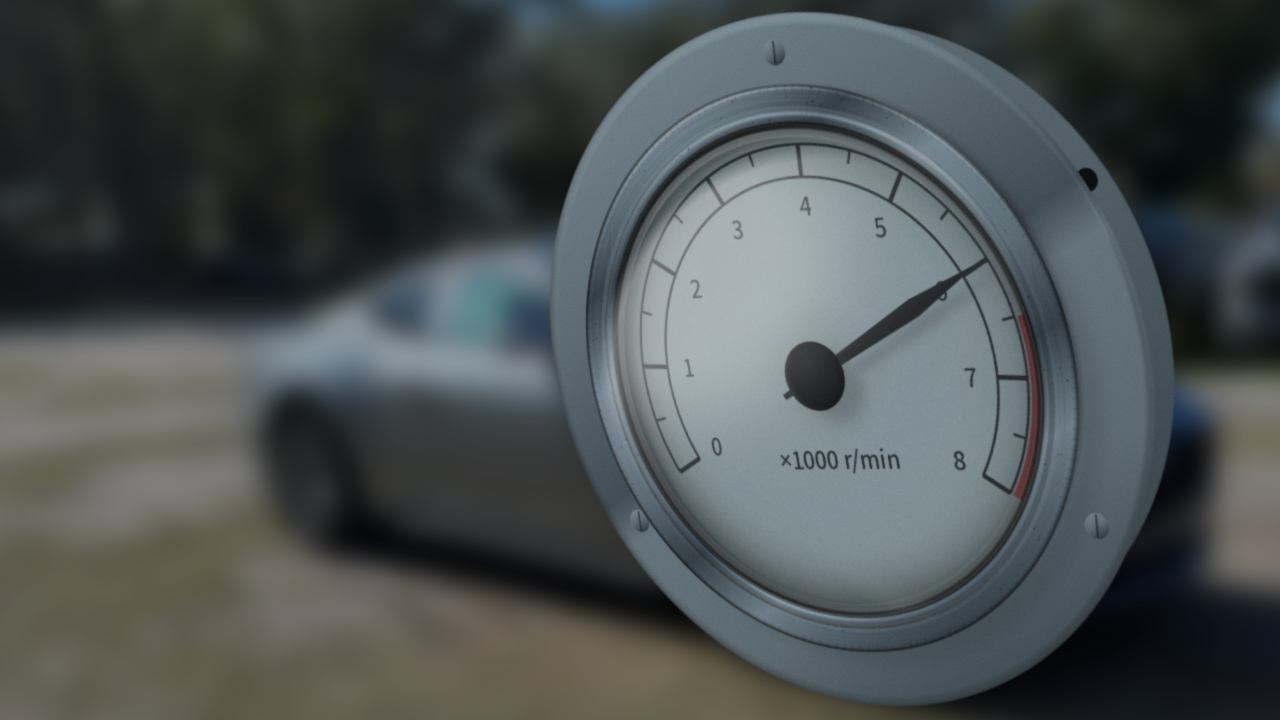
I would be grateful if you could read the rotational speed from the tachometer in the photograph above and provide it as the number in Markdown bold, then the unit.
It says **6000** rpm
